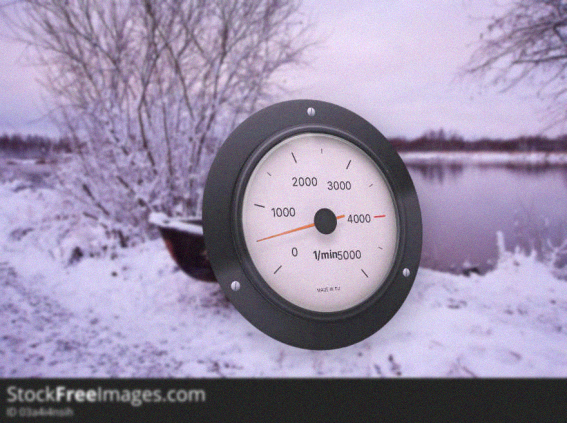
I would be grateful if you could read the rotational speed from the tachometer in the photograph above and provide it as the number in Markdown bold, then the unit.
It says **500** rpm
